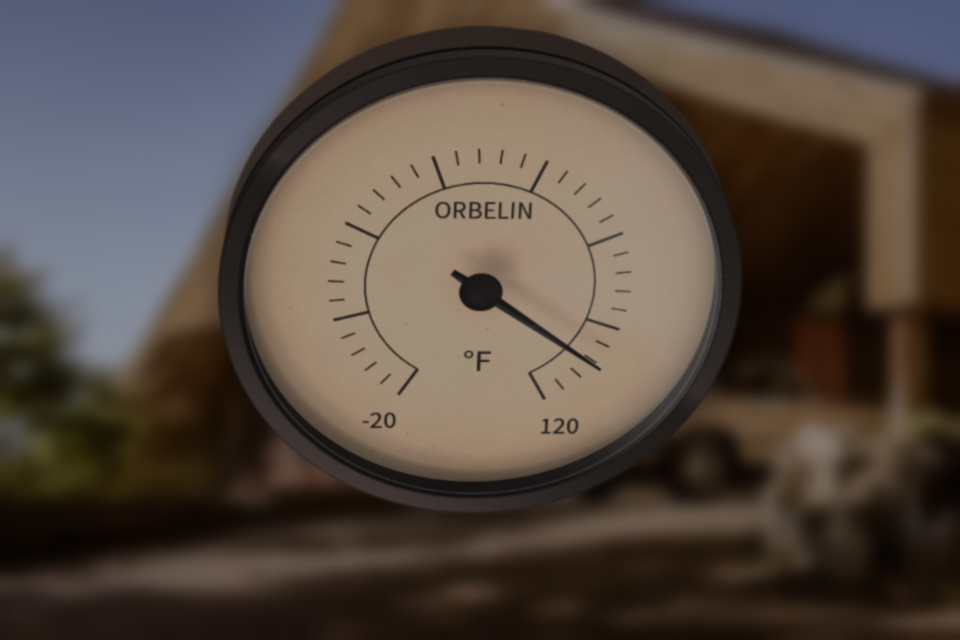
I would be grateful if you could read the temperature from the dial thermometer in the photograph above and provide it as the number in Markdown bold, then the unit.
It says **108** °F
